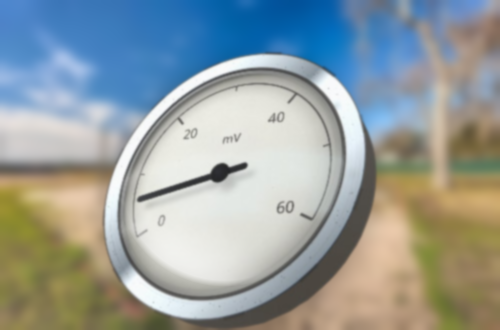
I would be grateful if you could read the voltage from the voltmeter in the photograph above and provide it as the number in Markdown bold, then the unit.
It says **5** mV
